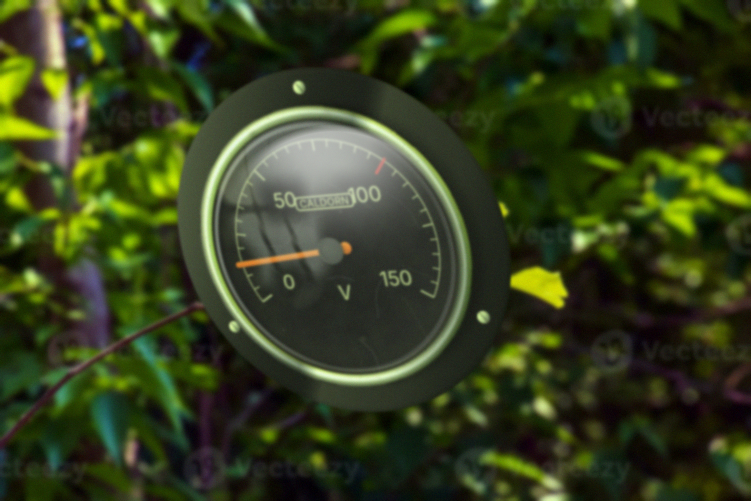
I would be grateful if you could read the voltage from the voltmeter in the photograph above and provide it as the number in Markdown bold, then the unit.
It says **15** V
